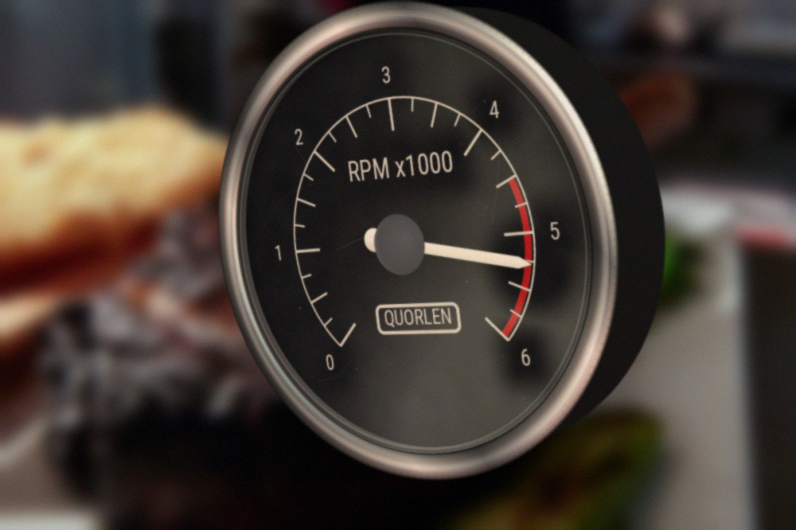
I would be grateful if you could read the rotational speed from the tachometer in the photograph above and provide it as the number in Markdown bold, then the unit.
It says **5250** rpm
